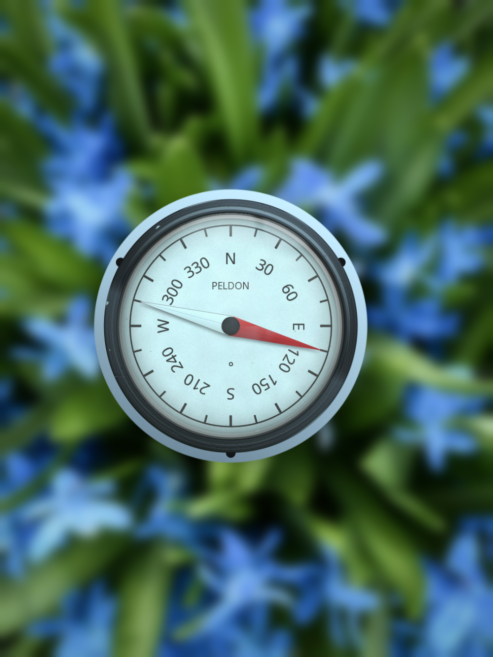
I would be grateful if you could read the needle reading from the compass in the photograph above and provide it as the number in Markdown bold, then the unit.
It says **105** °
